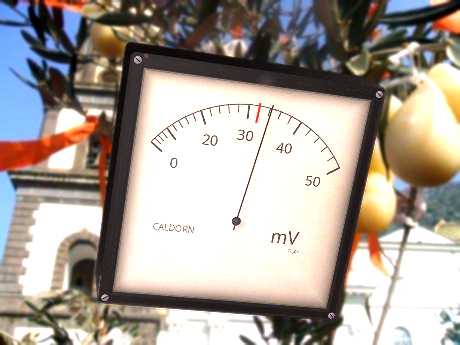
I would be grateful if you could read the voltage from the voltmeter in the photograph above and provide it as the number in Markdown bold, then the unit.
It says **34** mV
